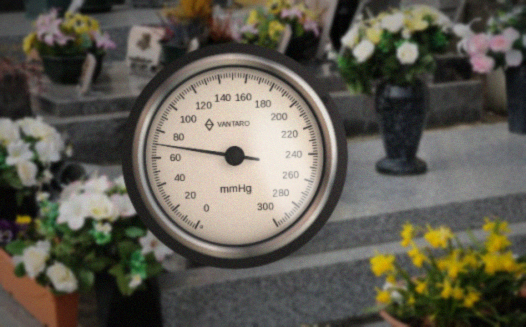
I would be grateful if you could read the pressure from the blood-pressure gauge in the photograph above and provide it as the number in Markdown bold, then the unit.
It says **70** mmHg
